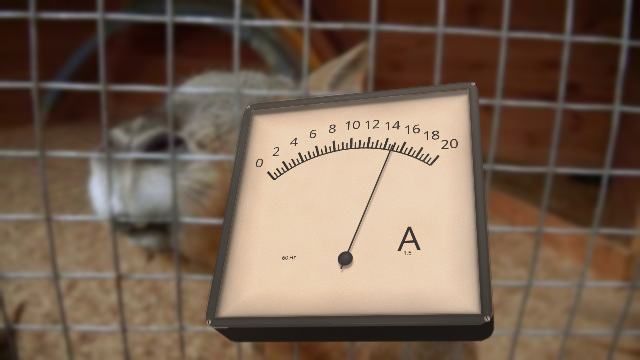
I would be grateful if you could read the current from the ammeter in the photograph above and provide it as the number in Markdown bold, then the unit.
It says **15** A
